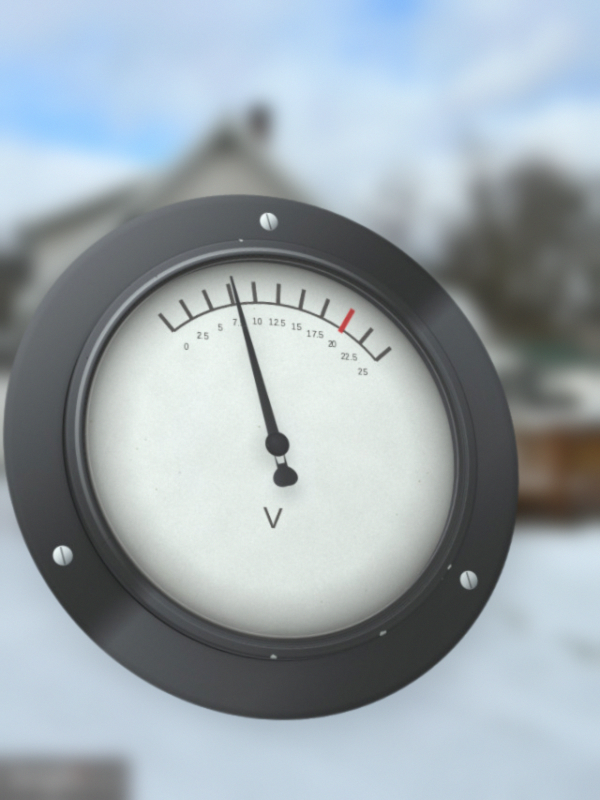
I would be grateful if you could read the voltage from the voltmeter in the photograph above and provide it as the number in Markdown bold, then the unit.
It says **7.5** V
